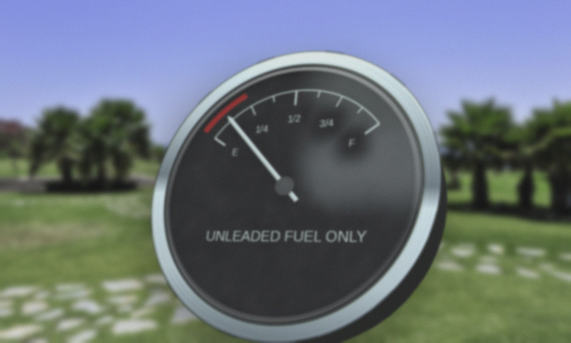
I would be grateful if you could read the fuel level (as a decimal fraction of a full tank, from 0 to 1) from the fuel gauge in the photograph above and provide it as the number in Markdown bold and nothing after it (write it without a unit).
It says **0.125**
